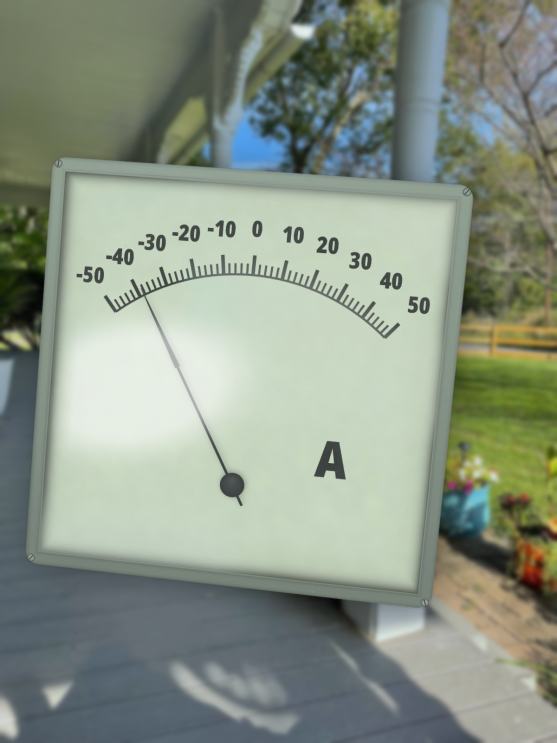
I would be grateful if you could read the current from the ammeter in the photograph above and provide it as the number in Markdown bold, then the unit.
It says **-38** A
